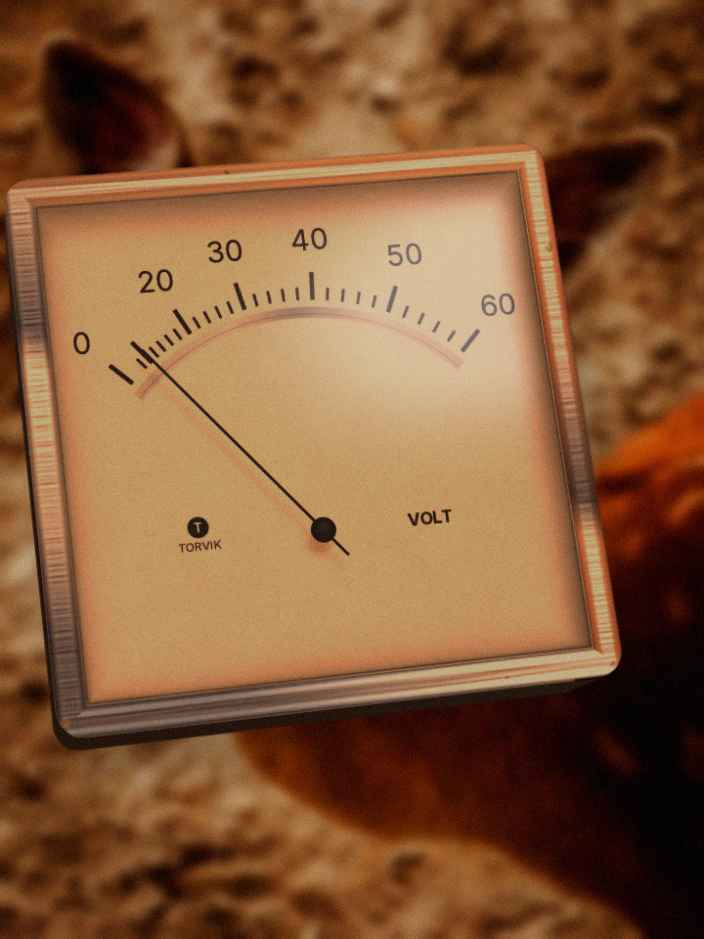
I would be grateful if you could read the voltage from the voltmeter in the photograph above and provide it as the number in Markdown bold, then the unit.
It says **10** V
